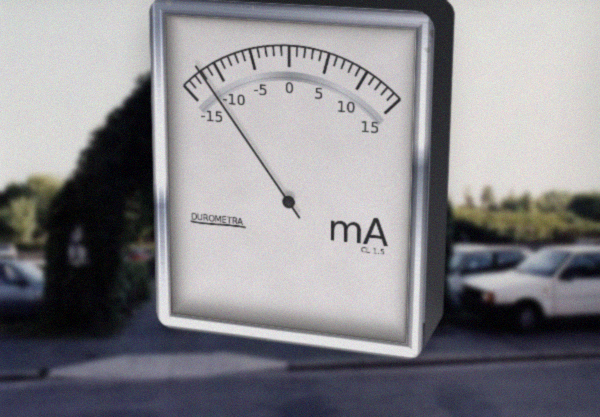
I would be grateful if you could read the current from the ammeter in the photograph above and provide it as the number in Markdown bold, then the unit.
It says **-12** mA
